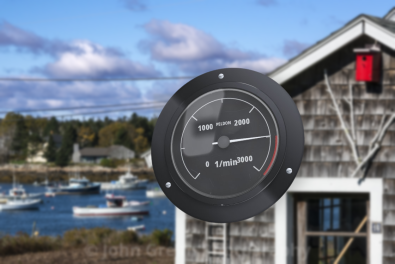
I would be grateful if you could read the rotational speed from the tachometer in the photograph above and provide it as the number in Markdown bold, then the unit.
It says **2500** rpm
